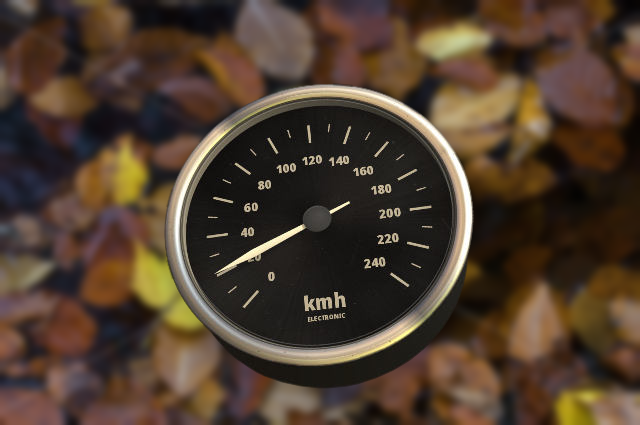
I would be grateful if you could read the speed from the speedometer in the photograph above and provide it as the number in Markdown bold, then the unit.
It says **20** km/h
